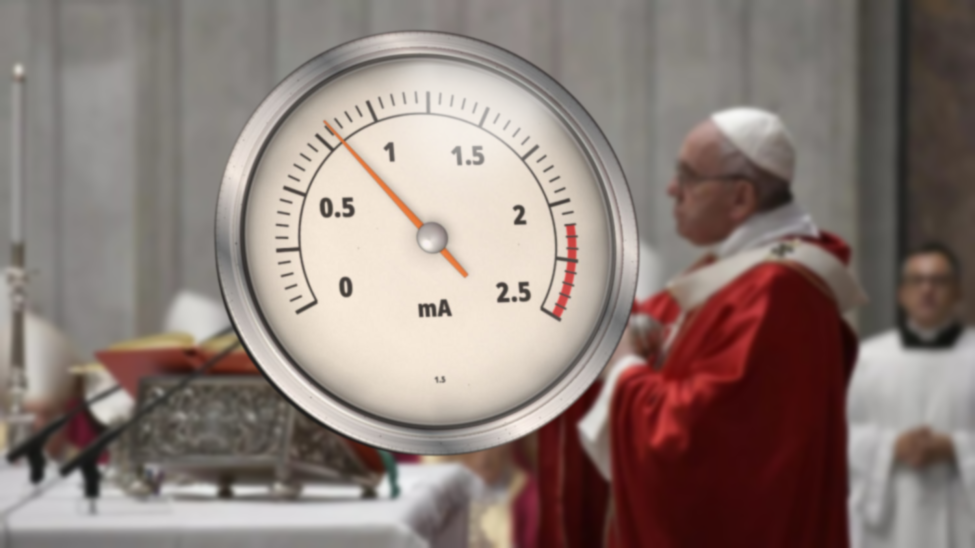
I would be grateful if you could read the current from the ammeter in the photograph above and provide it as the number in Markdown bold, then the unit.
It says **0.8** mA
